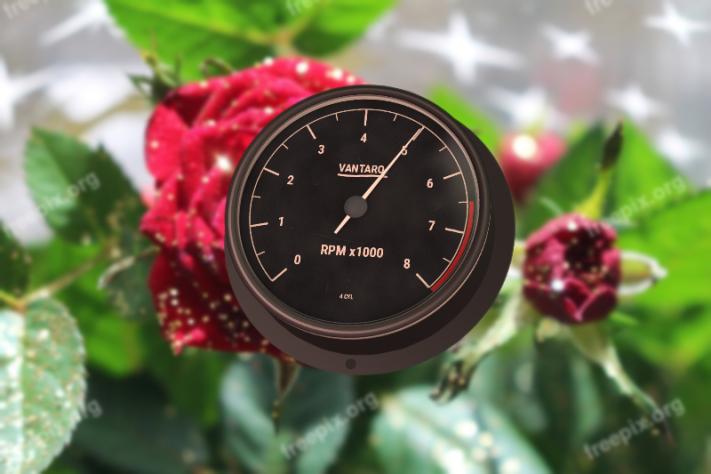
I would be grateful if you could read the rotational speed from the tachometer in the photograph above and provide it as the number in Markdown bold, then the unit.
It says **5000** rpm
